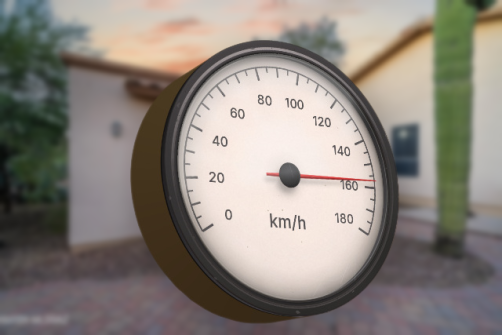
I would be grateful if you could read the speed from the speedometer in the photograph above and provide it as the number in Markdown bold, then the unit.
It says **157.5** km/h
